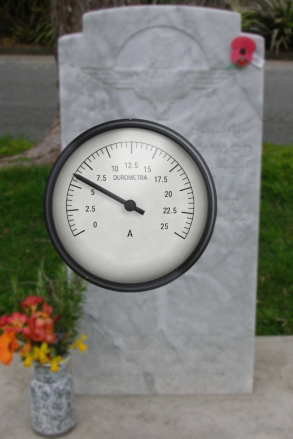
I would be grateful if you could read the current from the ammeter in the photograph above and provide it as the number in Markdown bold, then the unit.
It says **6** A
